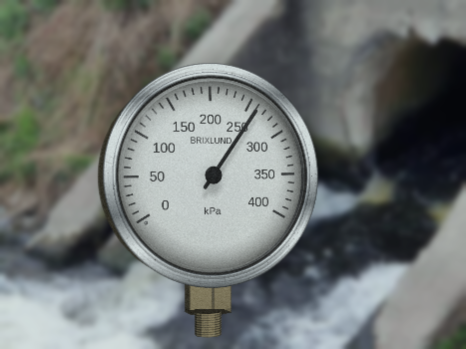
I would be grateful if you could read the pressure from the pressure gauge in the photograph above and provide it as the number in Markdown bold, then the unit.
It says **260** kPa
